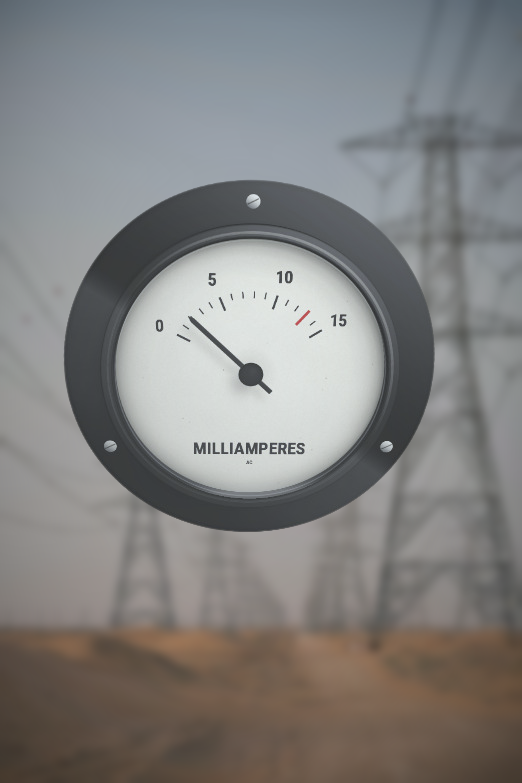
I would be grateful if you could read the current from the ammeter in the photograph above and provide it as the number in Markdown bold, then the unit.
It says **2** mA
